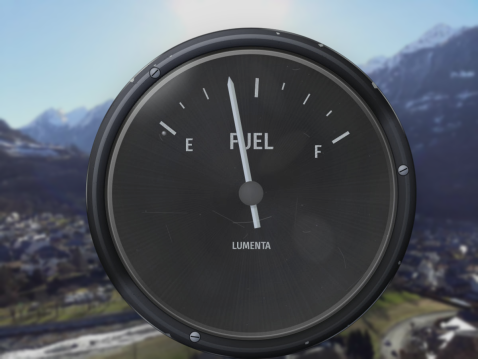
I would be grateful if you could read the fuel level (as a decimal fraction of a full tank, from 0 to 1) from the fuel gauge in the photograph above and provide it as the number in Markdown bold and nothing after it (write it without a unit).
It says **0.375**
